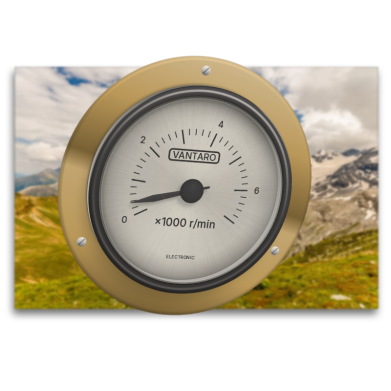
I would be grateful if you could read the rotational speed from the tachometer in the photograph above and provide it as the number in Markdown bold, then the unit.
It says **400** rpm
